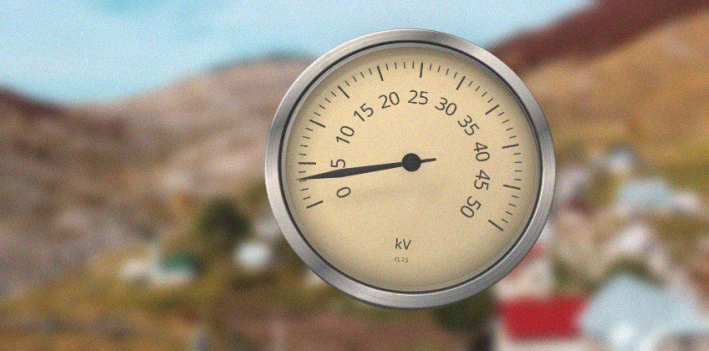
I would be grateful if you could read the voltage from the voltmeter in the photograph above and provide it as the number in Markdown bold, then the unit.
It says **3** kV
